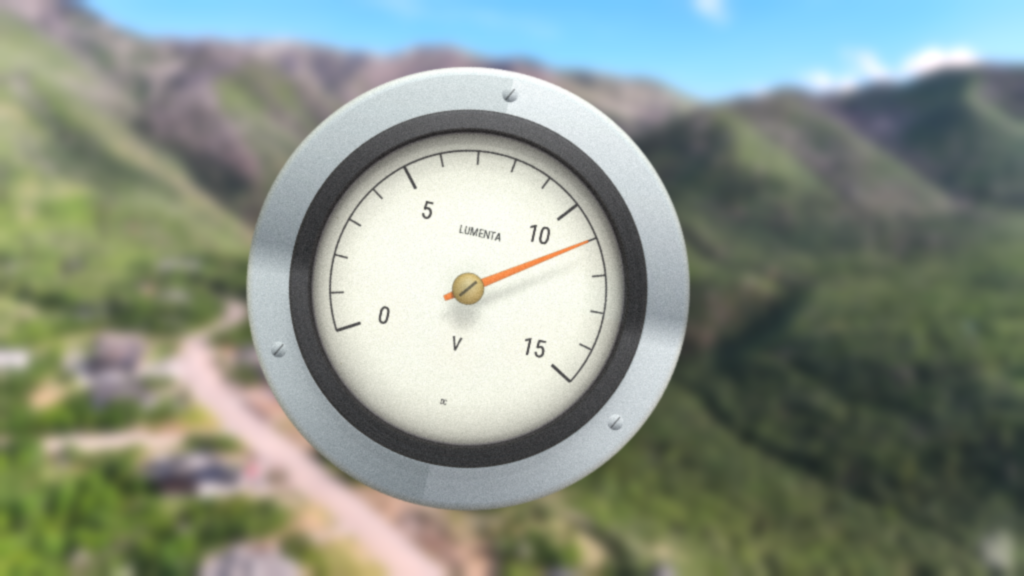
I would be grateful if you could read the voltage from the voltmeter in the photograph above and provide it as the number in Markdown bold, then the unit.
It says **11** V
